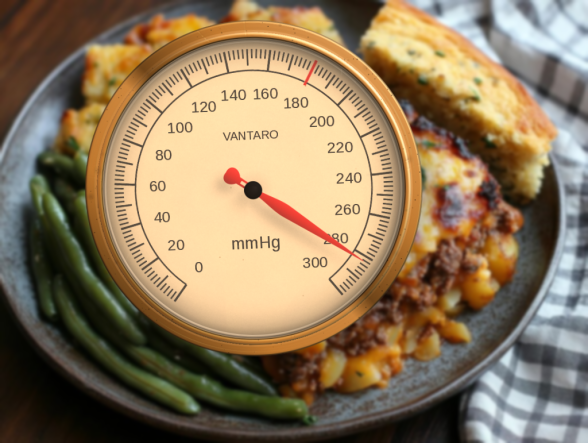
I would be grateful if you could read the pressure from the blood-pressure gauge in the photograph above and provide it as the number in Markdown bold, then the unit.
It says **282** mmHg
